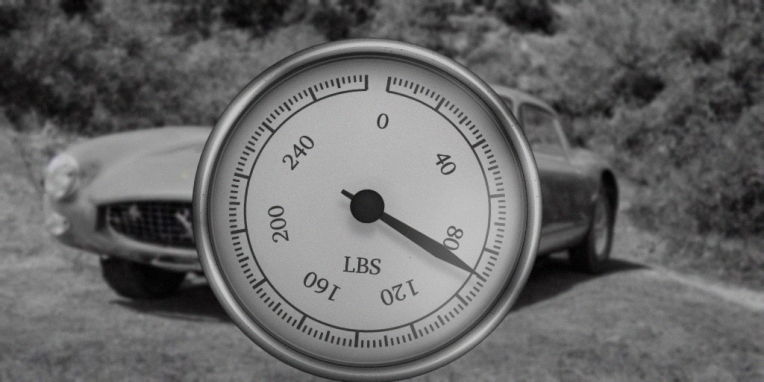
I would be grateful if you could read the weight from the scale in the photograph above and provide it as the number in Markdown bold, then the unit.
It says **90** lb
